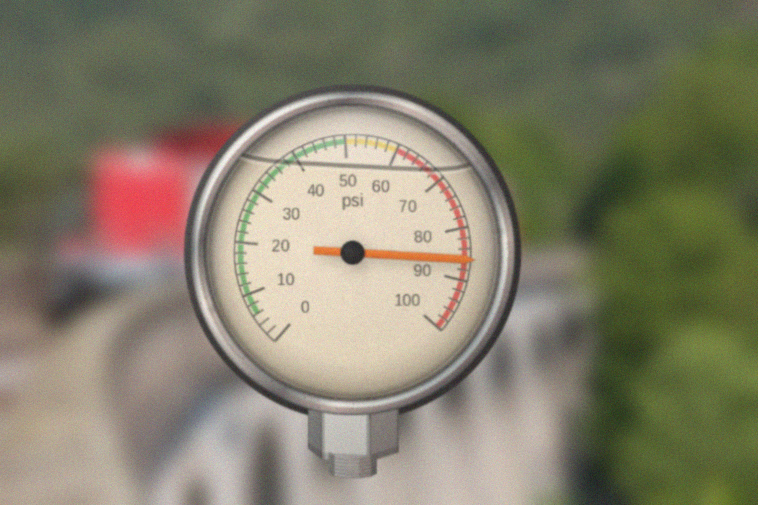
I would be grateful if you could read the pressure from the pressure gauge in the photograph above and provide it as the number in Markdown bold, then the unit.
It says **86** psi
